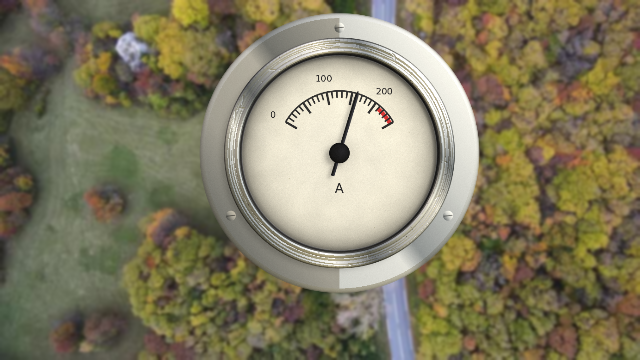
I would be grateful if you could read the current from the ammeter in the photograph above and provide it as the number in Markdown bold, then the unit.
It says **160** A
